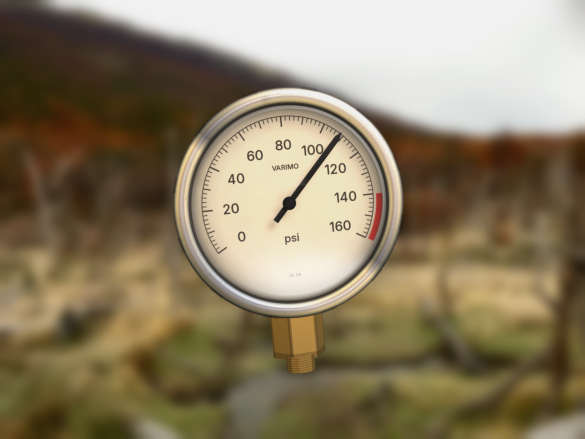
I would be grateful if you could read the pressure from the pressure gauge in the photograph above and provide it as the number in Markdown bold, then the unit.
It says **108** psi
